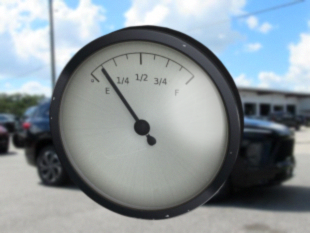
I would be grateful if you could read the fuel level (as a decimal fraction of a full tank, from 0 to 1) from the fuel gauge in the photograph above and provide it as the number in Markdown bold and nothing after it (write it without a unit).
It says **0.125**
